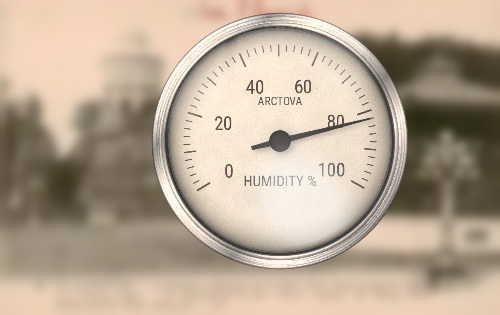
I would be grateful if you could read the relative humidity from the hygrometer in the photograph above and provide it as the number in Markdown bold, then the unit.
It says **82** %
